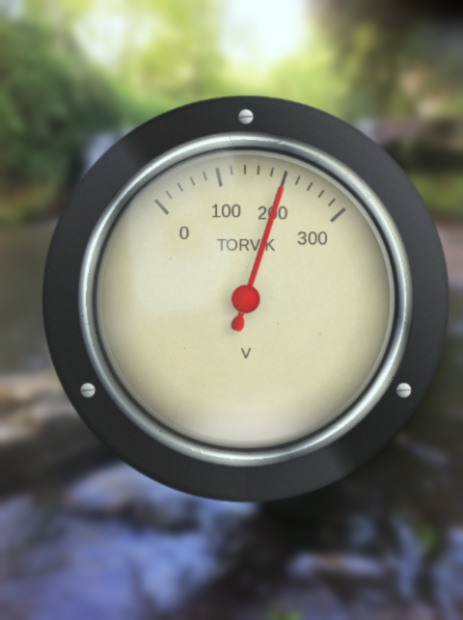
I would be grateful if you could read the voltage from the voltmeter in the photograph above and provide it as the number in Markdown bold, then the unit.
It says **200** V
